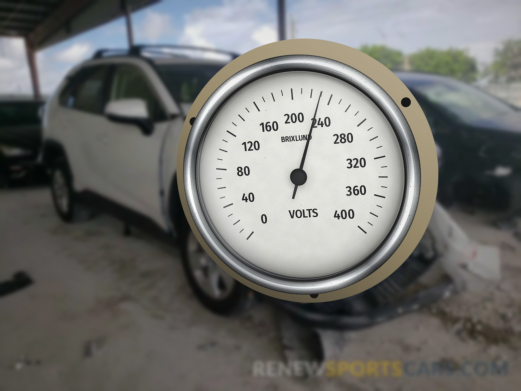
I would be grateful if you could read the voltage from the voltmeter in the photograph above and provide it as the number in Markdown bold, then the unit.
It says **230** V
